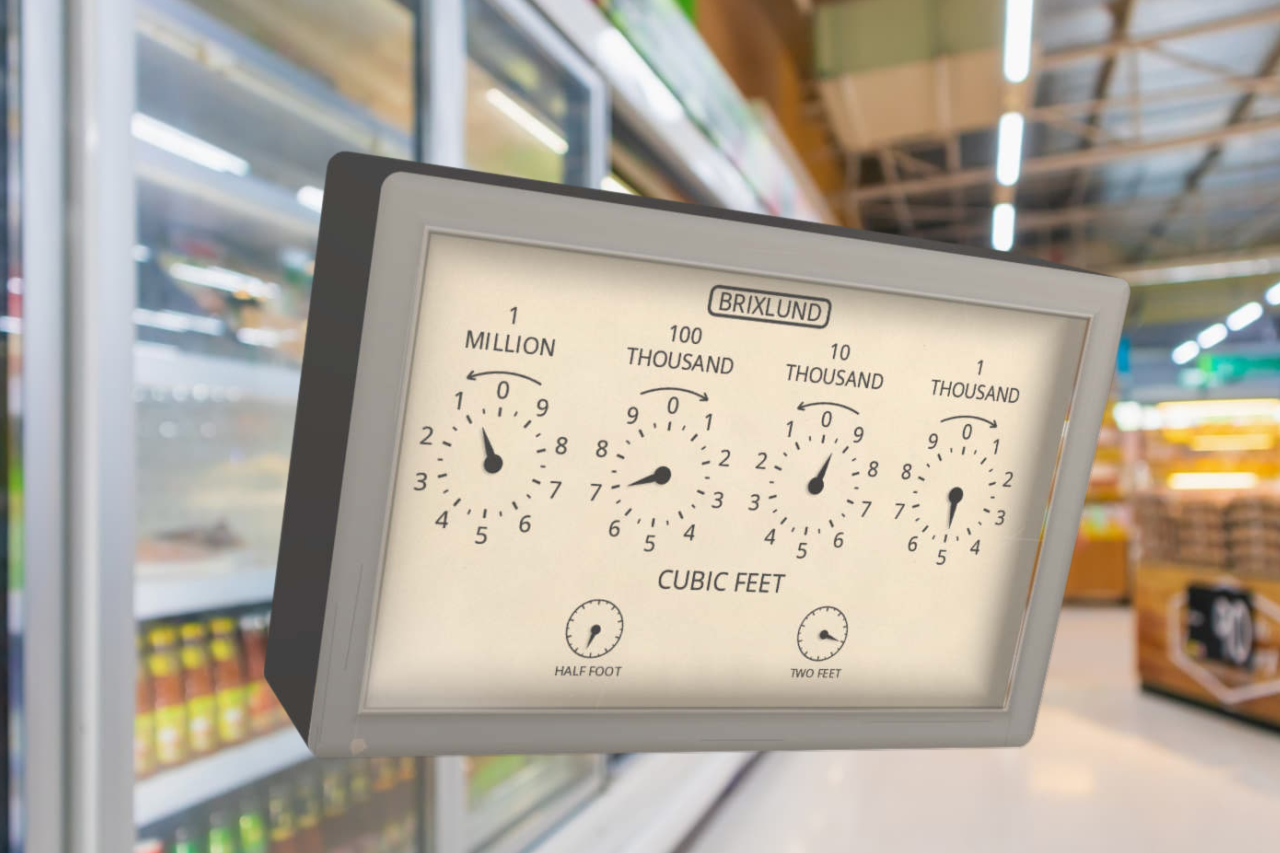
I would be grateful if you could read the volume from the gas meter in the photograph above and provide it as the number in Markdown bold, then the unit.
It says **69500** ft³
